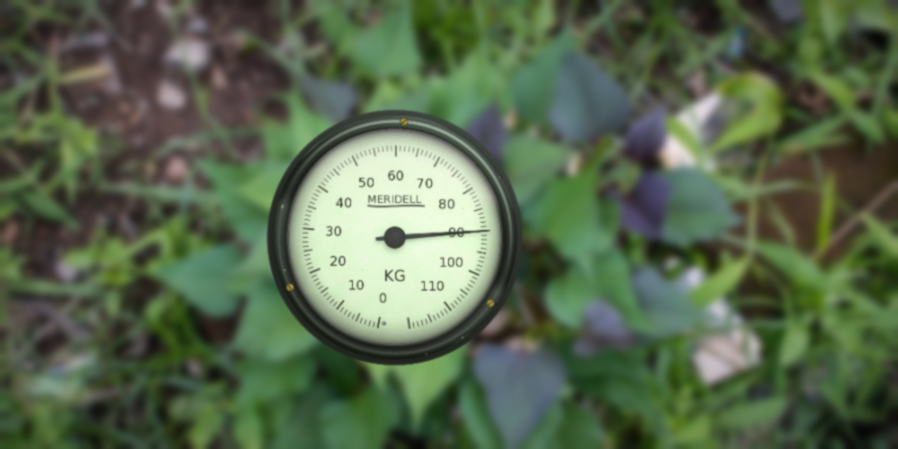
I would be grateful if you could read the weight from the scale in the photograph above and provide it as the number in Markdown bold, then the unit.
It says **90** kg
